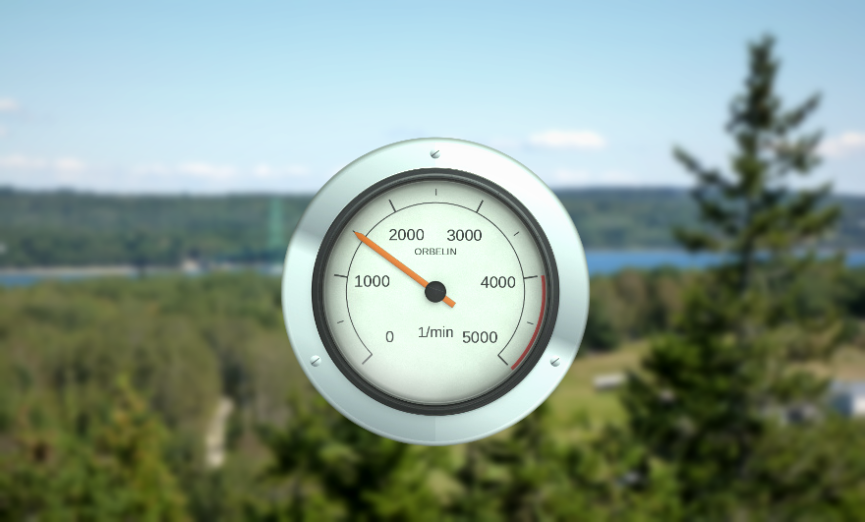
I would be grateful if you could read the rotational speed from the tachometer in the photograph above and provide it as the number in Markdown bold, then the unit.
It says **1500** rpm
